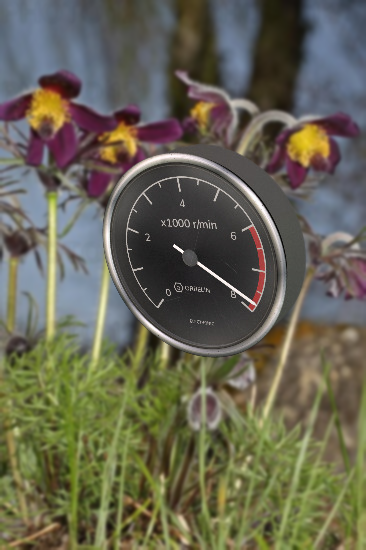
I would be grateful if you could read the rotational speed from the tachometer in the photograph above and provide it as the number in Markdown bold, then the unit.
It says **7750** rpm
